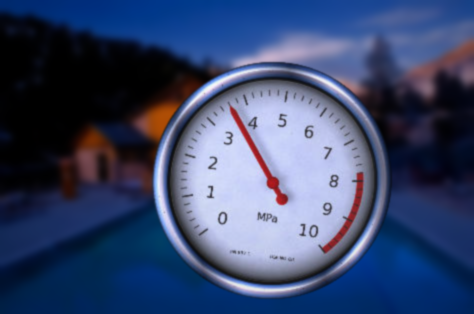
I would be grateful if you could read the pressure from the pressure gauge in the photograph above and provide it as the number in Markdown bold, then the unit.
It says **3.6** MPa
